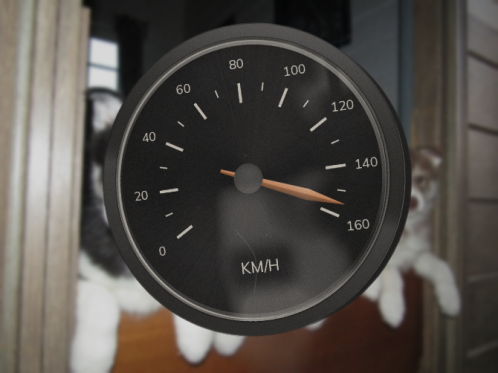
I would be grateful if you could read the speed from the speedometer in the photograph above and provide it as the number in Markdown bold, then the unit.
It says **155** km/h
